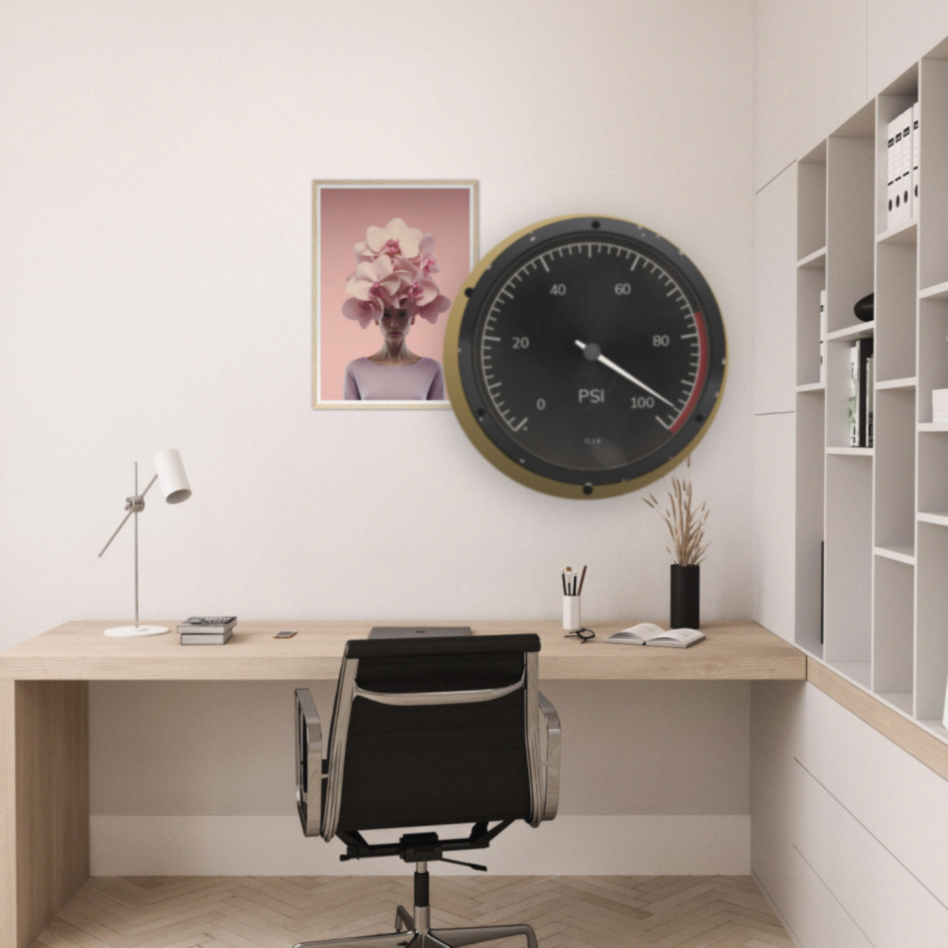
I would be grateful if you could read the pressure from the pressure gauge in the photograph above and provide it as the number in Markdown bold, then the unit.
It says **96** psi
